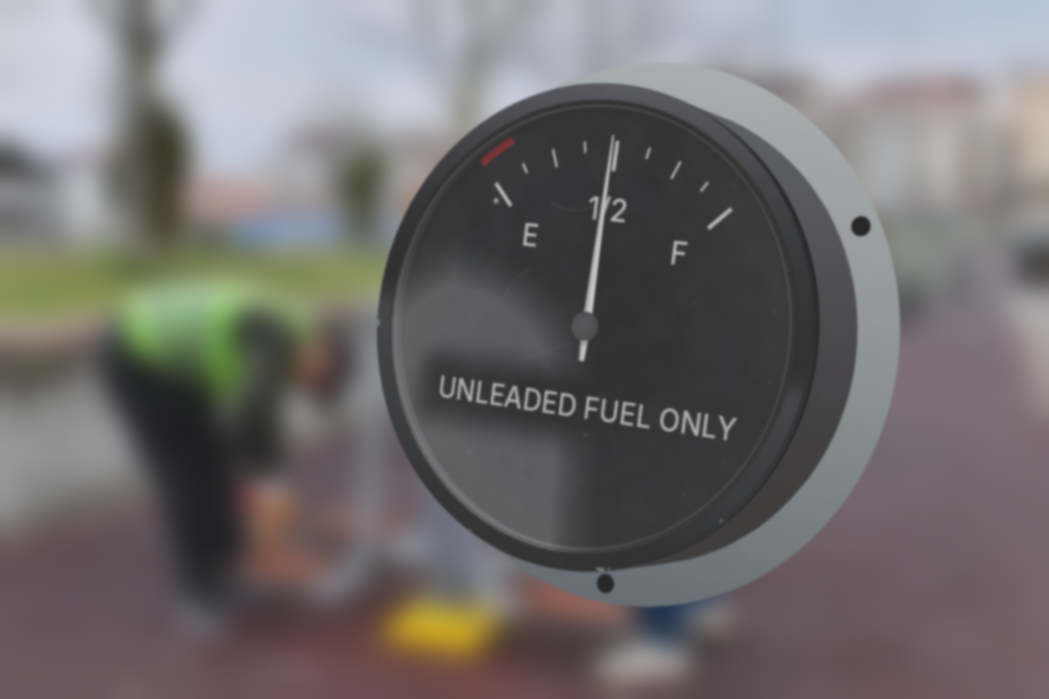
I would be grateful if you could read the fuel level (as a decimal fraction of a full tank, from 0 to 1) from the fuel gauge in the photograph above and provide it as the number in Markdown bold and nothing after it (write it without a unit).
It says **0.5**
